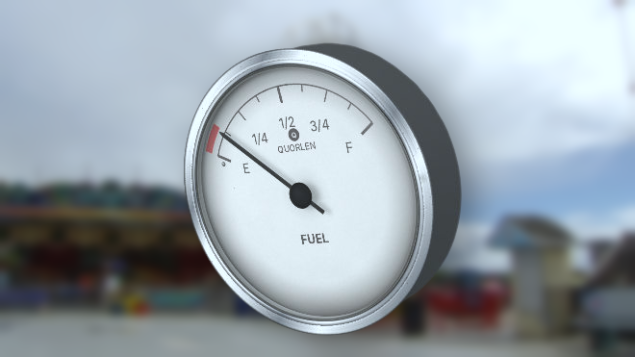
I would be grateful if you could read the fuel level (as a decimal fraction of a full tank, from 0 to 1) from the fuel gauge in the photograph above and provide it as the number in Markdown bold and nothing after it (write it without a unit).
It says **0.125**
